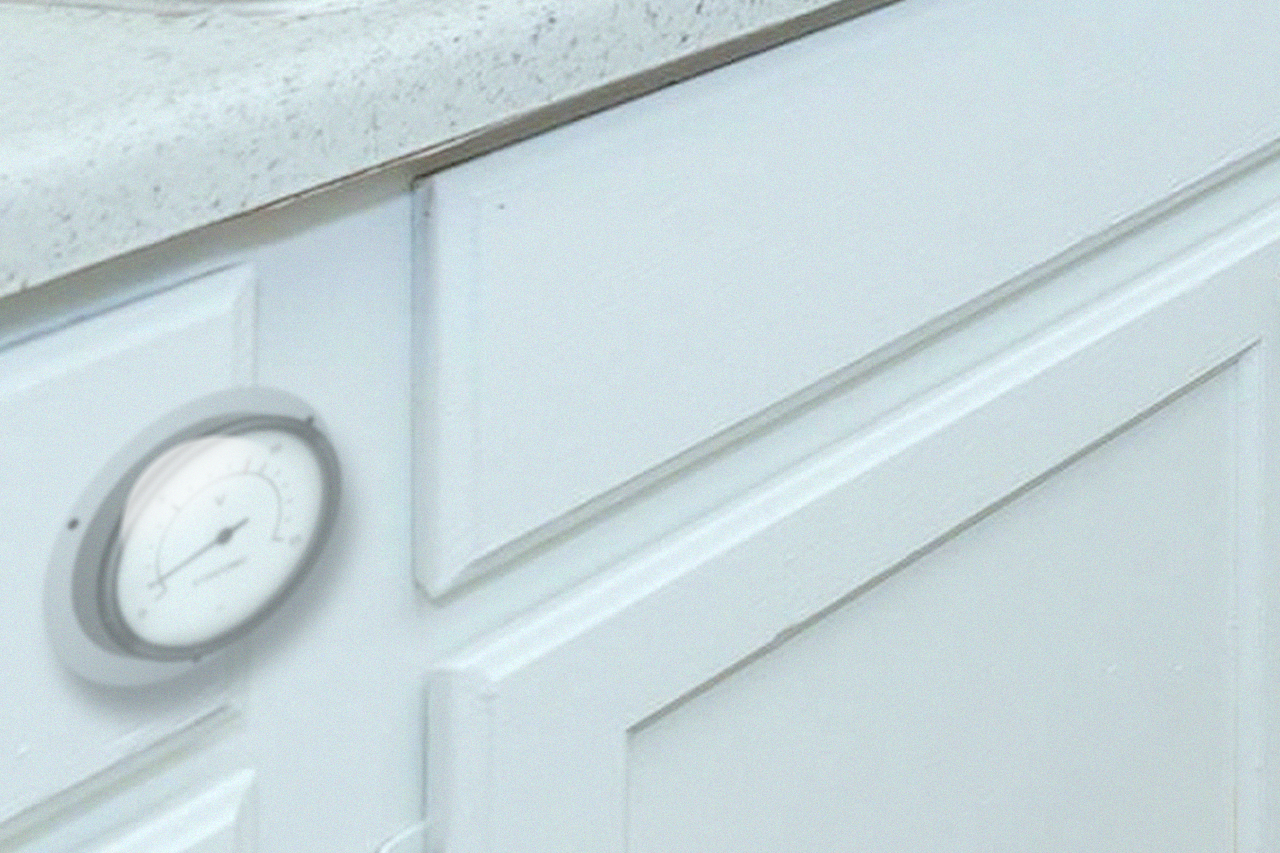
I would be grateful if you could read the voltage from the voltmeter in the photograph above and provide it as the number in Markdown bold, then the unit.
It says **1** V
